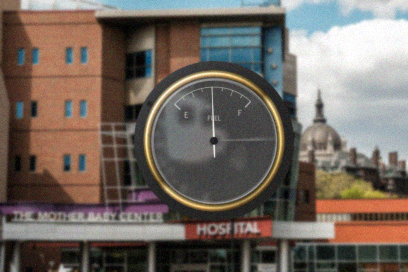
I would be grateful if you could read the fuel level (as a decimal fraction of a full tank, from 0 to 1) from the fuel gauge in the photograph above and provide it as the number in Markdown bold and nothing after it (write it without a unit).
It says **0.5**
